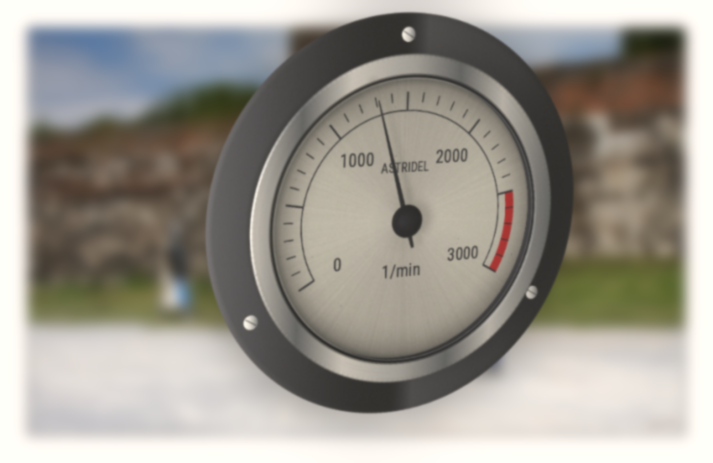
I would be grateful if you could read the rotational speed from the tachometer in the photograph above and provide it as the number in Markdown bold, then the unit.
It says **1300** rpm
